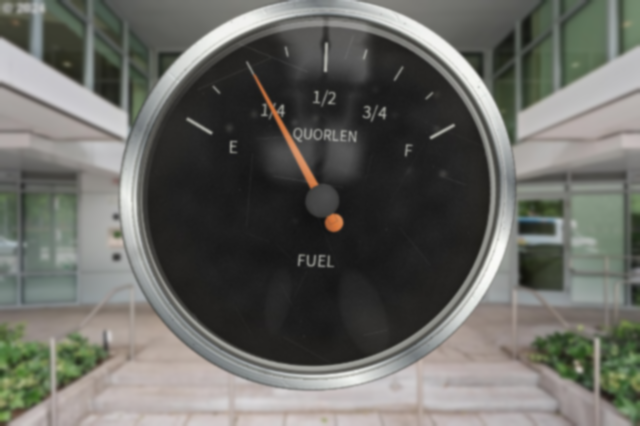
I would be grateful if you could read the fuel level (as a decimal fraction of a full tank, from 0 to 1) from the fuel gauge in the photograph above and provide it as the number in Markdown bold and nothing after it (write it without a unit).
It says **0.25**
